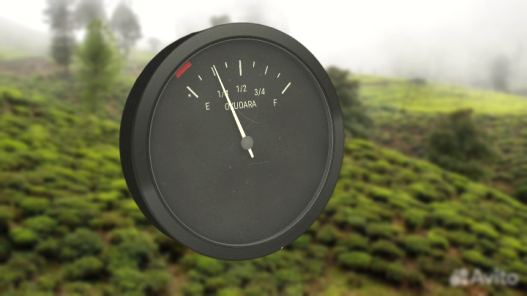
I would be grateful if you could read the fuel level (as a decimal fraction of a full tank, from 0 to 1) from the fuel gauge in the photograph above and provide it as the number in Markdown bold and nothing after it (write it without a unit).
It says **0.25**
